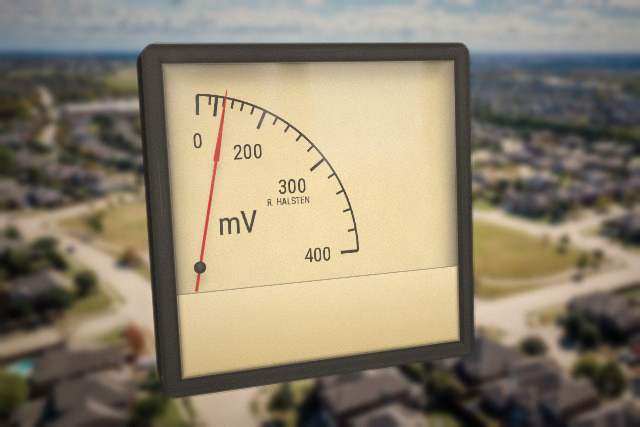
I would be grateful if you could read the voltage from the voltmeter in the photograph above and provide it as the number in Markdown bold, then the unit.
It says **120** mV
